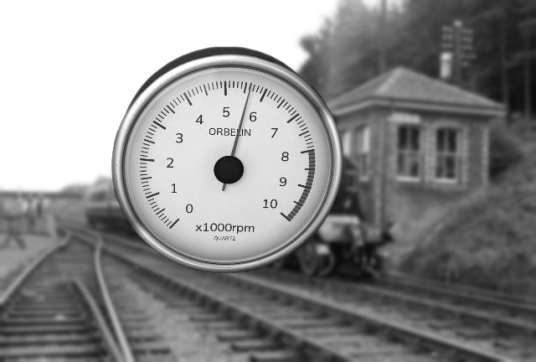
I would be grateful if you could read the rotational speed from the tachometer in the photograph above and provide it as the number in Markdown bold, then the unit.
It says **5600** rpm
